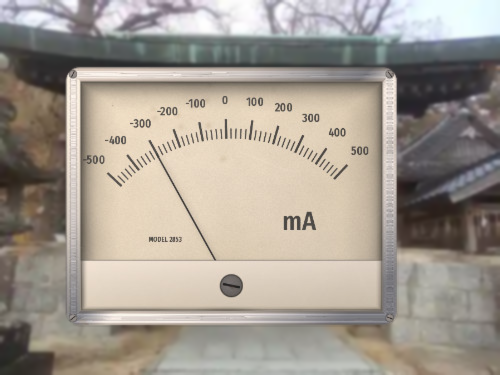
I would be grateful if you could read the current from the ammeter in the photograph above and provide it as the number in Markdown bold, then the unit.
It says **-300** mA
